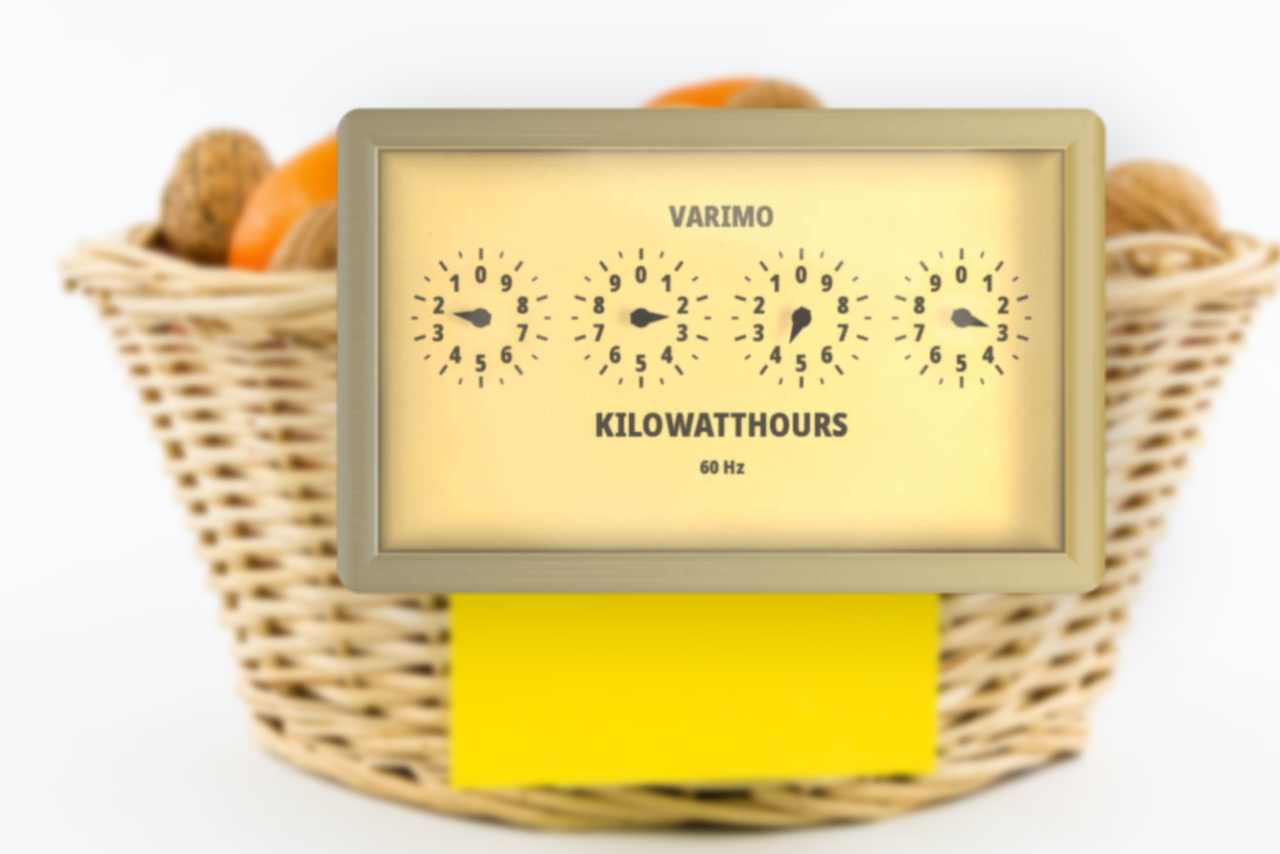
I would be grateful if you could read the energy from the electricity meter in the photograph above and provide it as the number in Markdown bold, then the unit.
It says **2243** kWh
